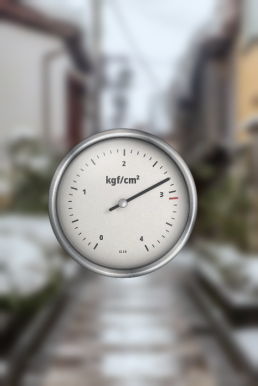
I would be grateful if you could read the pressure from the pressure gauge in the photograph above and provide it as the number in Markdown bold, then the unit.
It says **2.8** kg/cm²
